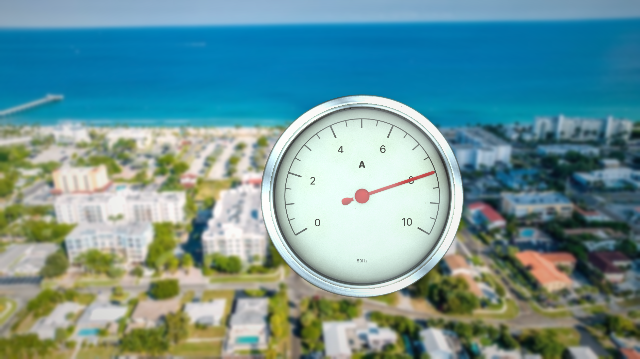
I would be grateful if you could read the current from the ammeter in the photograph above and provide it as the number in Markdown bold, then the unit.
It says **8** A
